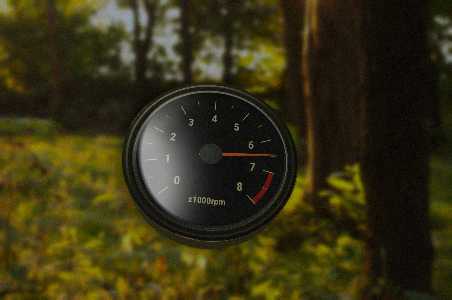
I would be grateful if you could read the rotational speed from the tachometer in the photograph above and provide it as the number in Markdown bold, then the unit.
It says **6500** rpm
